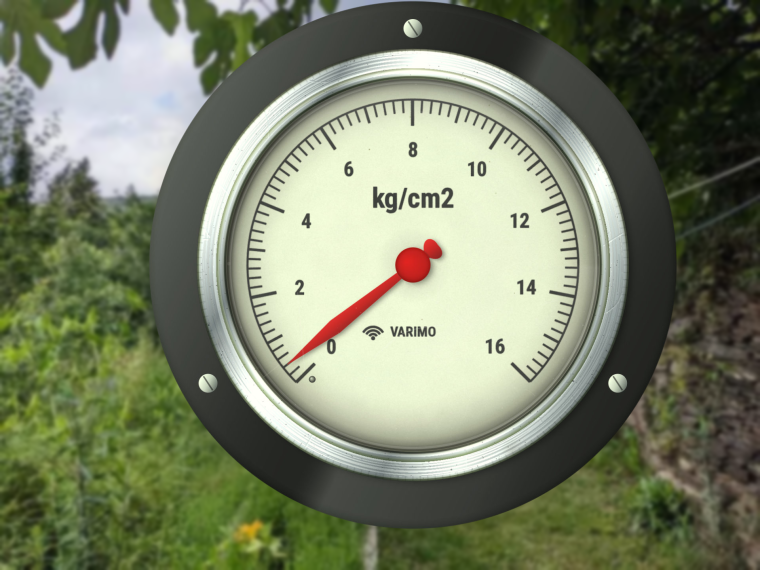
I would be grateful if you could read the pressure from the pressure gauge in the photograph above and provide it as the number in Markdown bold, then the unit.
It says **0.4** kg/cm²
